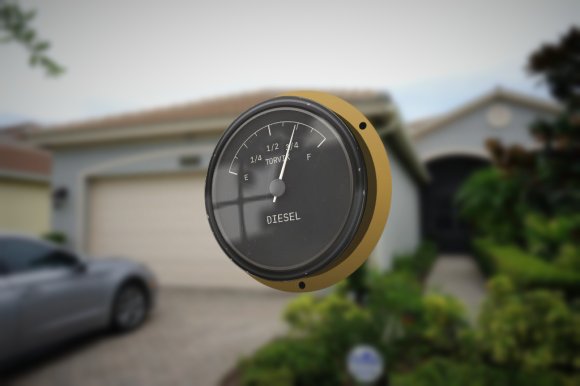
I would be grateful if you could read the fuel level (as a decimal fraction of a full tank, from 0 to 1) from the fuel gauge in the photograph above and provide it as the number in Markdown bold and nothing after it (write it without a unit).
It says **0.75**
